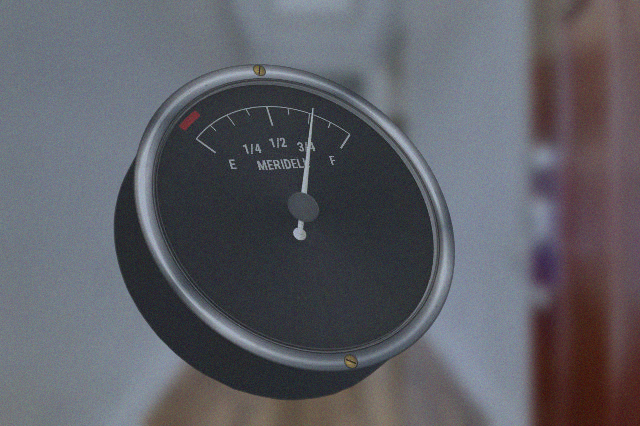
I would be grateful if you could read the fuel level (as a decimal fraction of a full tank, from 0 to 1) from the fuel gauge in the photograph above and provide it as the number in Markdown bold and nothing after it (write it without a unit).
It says **0.75**
